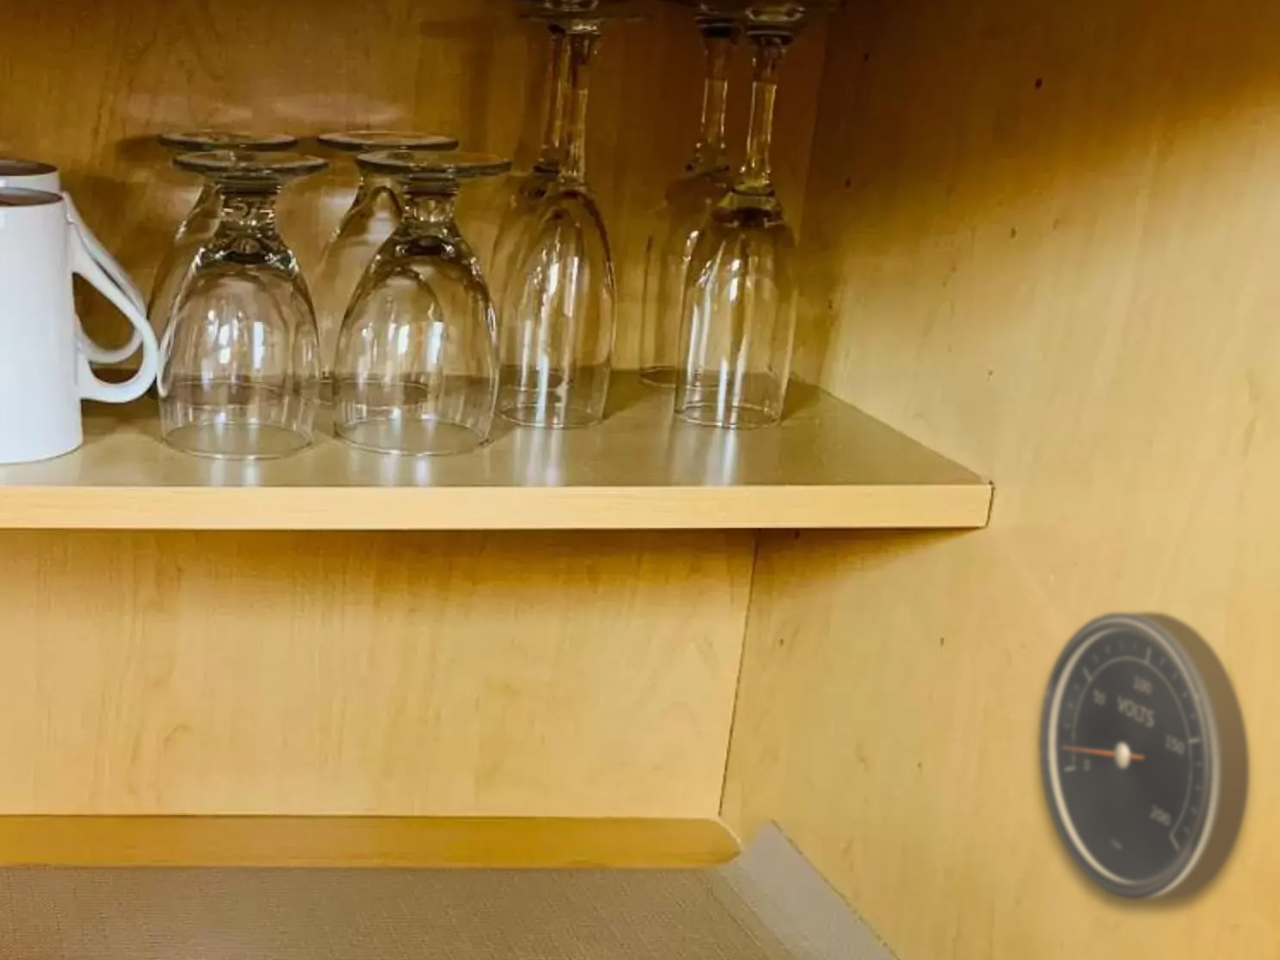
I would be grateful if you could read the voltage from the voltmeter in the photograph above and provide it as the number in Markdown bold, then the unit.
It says **10** V
